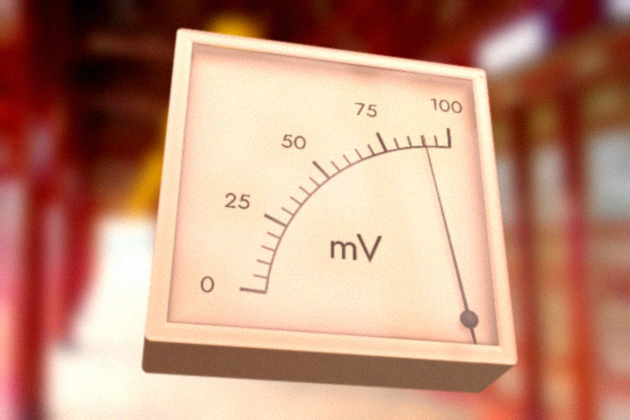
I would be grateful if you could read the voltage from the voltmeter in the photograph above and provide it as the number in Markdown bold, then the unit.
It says **90** mV
